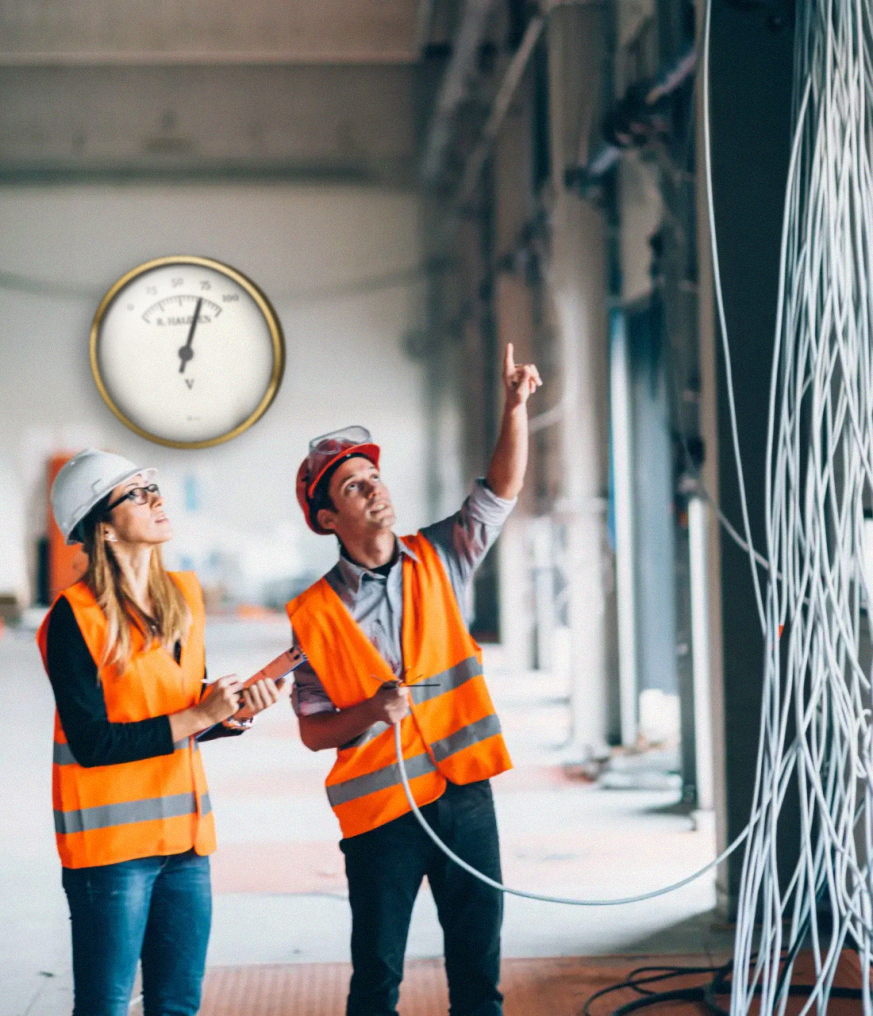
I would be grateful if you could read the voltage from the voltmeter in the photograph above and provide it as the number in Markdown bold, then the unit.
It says **75** V
